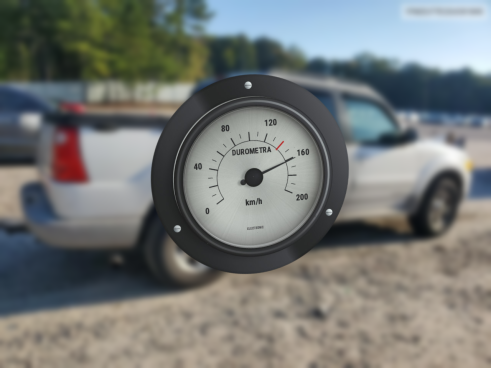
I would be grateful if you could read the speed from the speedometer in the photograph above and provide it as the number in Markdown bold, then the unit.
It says **160** km/h
